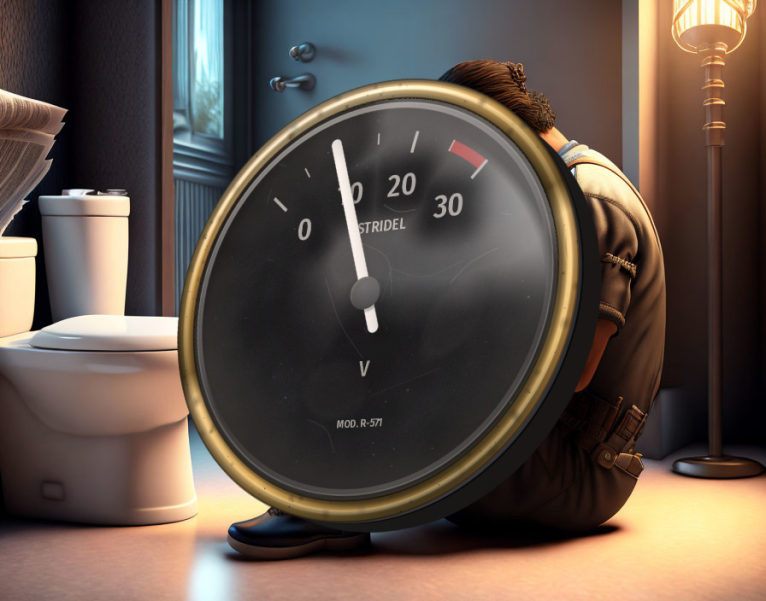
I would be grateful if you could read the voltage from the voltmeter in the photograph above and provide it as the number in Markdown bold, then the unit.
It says **10** V
